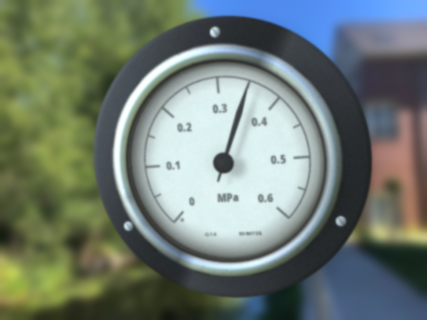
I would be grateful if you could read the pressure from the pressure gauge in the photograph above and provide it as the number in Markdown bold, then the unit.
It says **0.35** MPa
